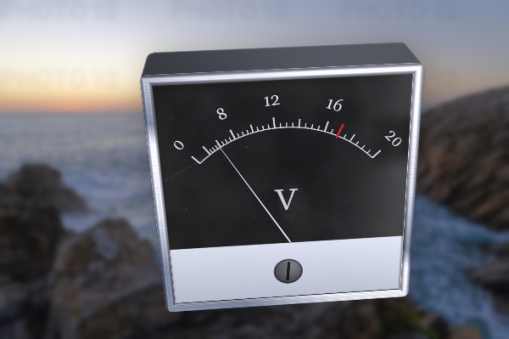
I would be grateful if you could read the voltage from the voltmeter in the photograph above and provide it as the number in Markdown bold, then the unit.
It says **6** V
